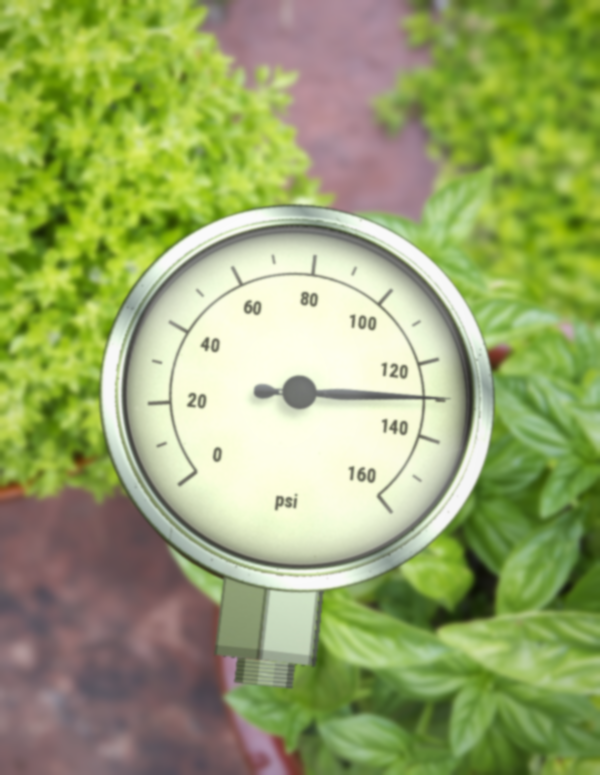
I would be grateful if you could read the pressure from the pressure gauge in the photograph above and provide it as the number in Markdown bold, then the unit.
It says **130** psi
